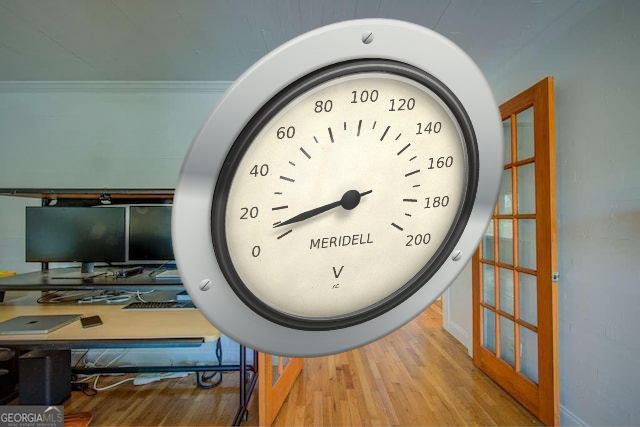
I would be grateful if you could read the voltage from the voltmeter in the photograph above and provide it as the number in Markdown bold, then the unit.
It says **10** V
